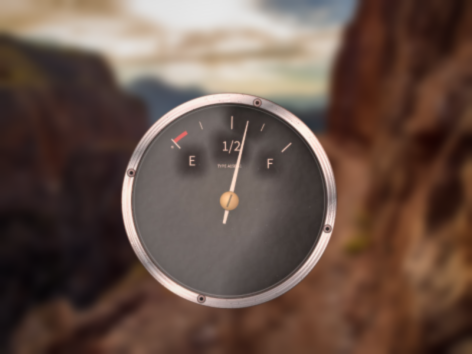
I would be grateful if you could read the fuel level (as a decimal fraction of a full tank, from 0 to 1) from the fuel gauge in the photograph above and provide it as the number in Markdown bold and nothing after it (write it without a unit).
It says **0.625**
